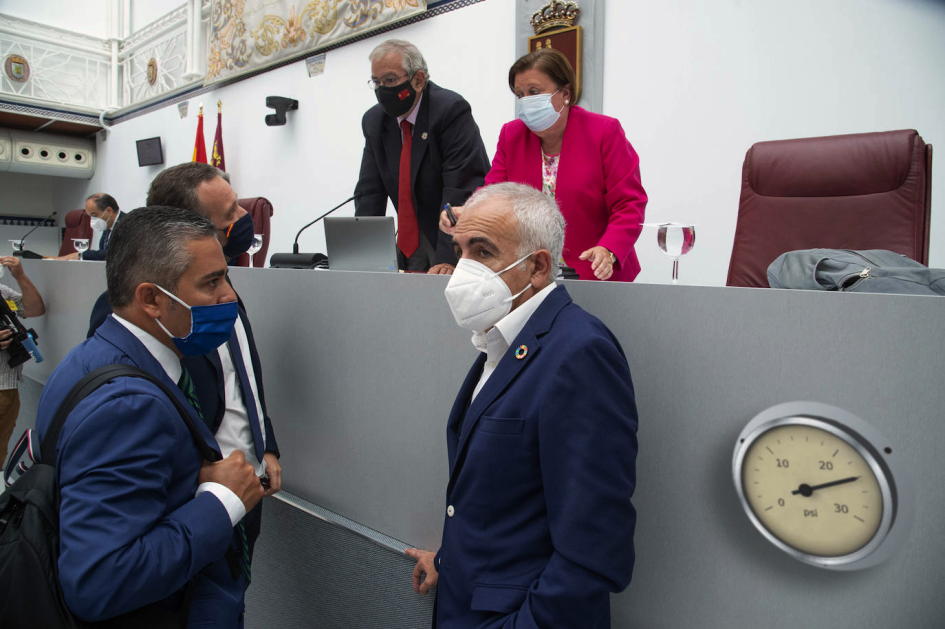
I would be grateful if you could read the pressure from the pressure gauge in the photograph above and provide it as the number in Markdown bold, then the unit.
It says **24** psi
